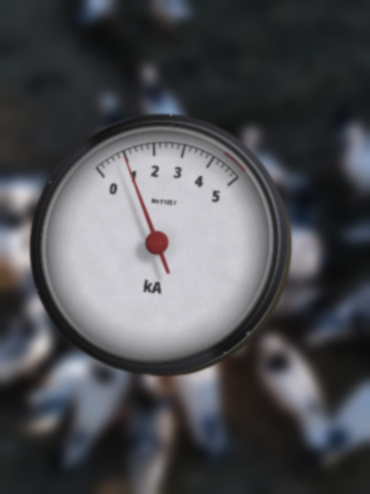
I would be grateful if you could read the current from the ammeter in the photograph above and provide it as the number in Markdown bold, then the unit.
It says **1** kA
